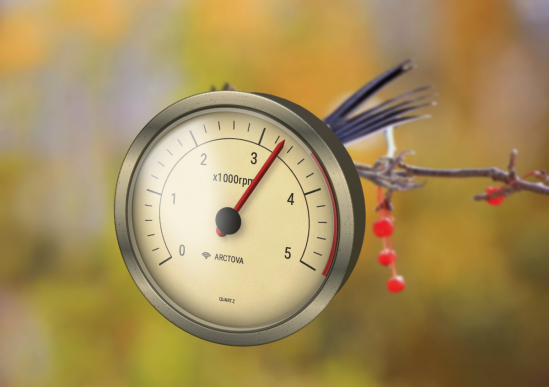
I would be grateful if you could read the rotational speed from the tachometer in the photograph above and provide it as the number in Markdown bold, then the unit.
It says **3300** rpm
